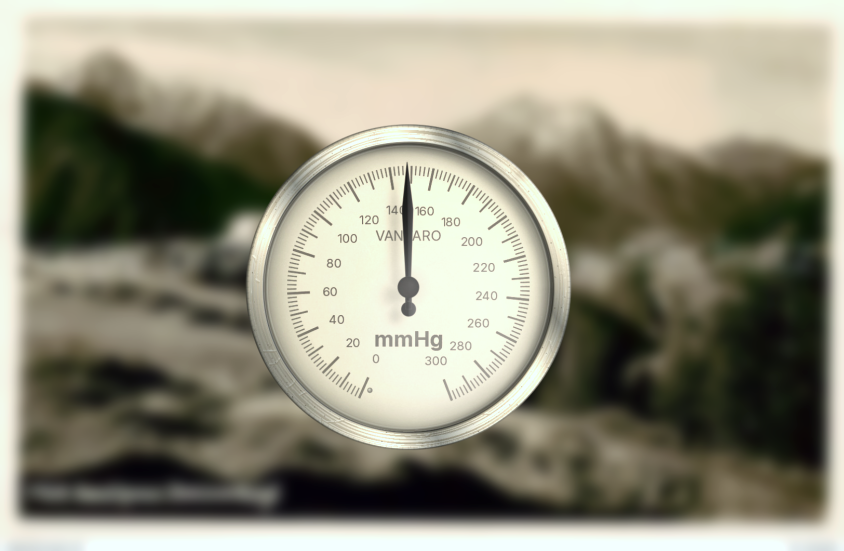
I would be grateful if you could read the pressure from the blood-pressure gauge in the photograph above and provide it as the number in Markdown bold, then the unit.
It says **148** mmHg
